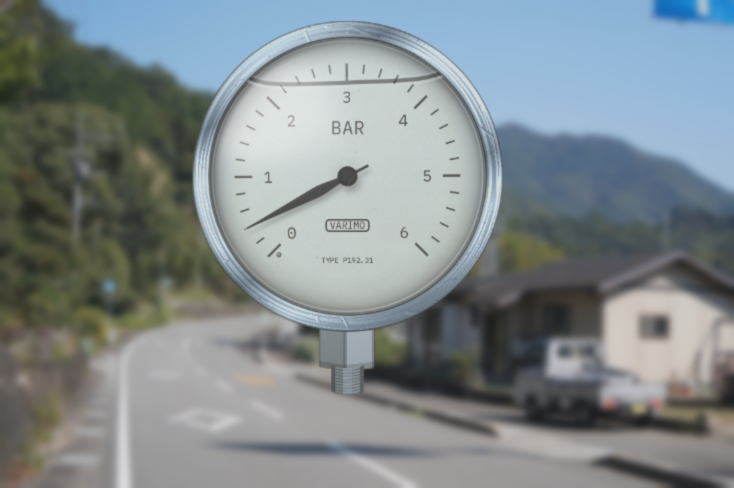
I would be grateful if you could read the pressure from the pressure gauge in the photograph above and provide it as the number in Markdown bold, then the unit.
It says **0.4** bar
